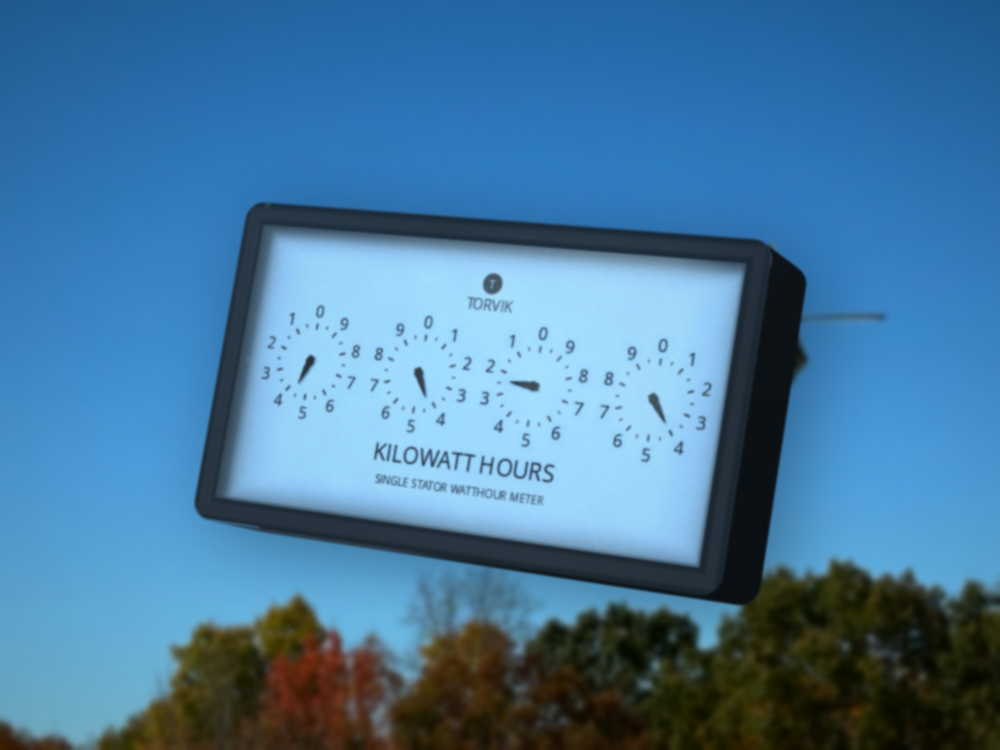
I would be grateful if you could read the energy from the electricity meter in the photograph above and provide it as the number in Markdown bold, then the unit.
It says **4424** kWh
